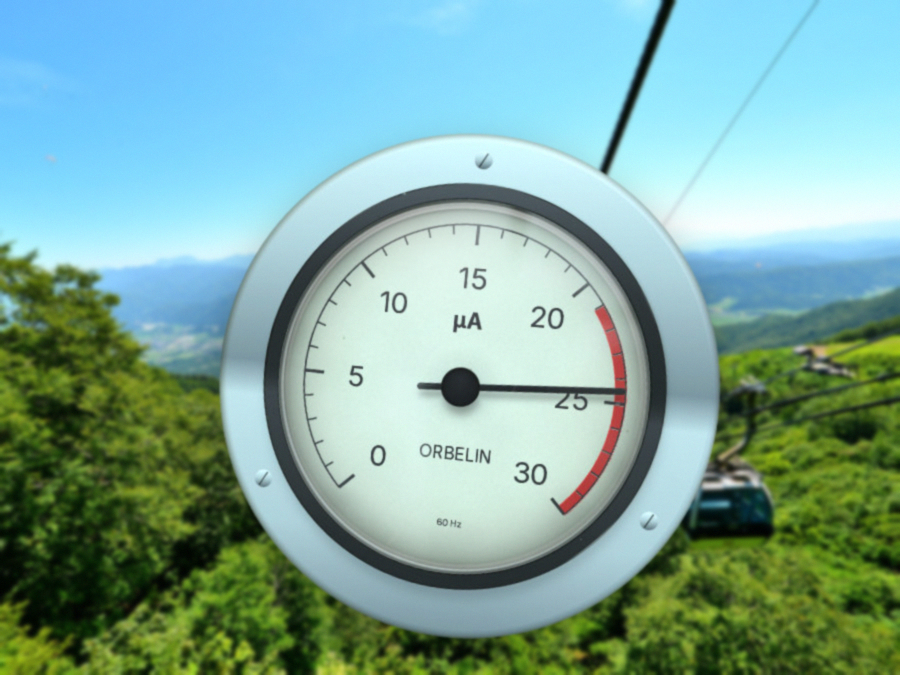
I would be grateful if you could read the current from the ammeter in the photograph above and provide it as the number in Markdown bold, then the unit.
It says **24.5** µA
